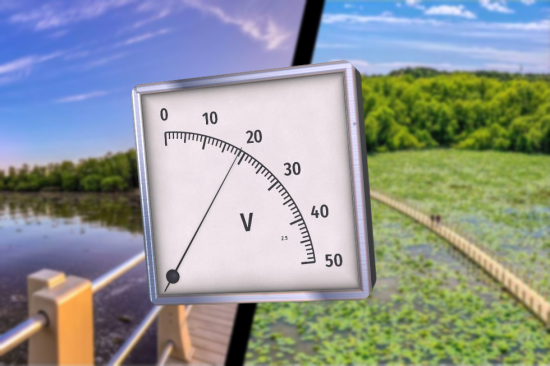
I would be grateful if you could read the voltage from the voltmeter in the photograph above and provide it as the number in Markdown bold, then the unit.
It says **19** V
